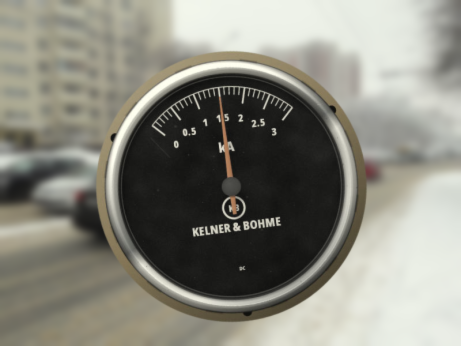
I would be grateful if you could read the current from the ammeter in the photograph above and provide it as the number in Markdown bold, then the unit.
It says **1.5** kA
